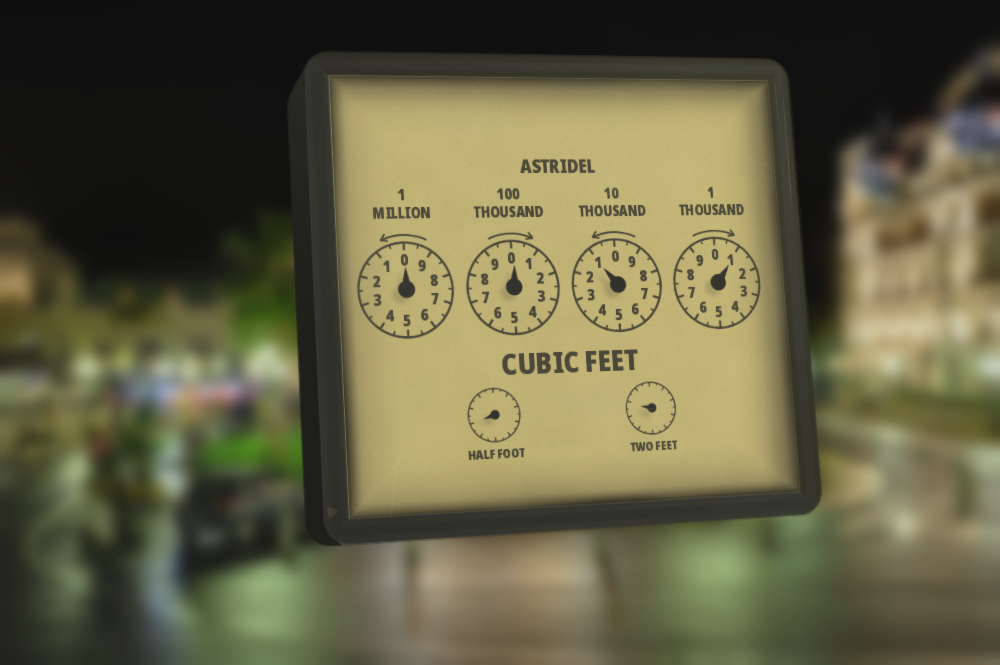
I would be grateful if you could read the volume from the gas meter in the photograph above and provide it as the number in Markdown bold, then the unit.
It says **1100** ft³
